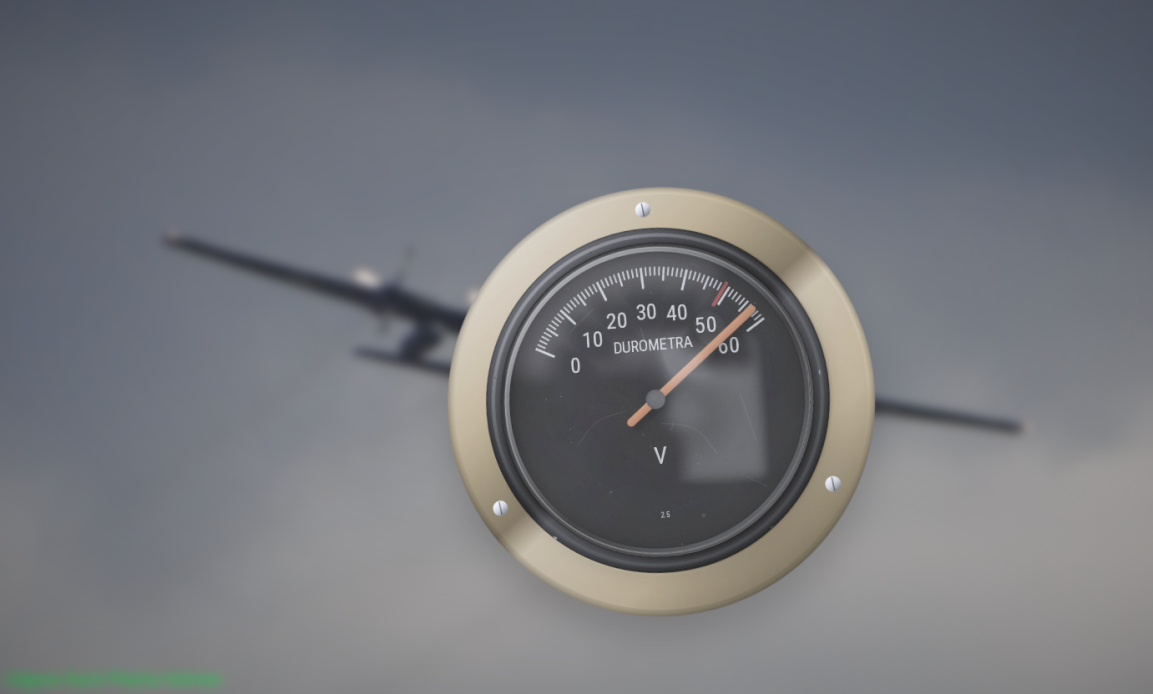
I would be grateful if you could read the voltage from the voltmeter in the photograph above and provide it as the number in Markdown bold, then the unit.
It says **57** V
